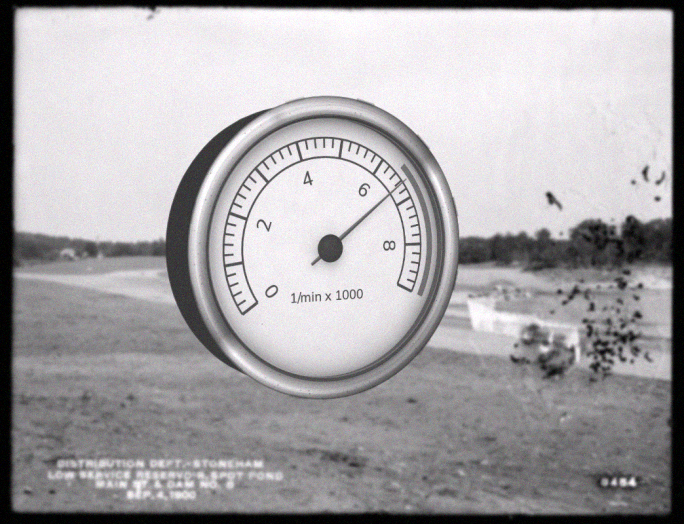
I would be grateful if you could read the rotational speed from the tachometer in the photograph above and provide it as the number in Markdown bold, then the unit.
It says **6600** rpm
